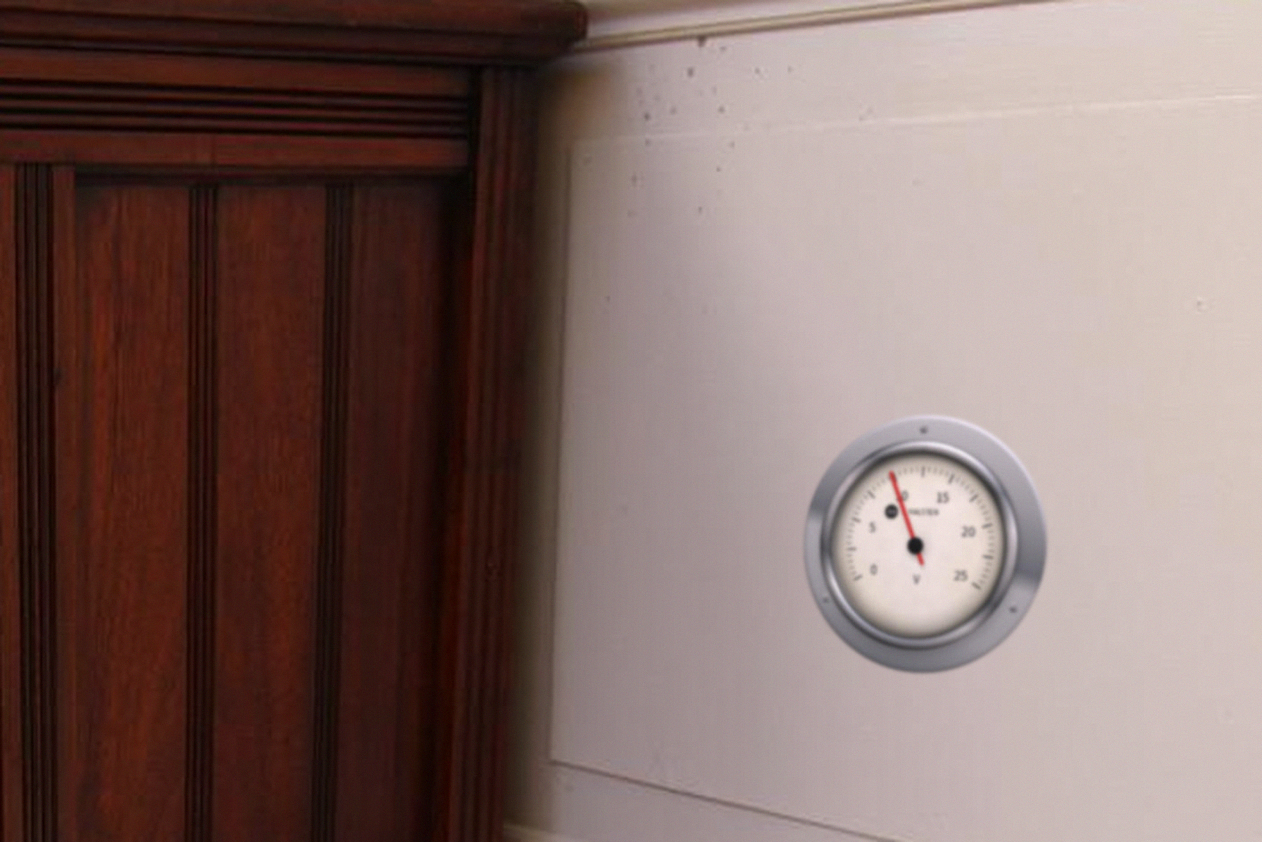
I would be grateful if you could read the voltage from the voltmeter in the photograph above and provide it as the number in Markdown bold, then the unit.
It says **10** V
